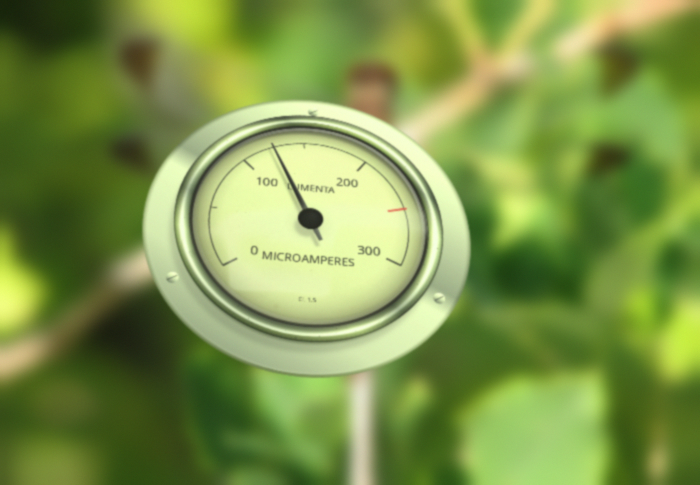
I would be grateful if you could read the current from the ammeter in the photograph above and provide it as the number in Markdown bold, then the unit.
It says **125** µA
